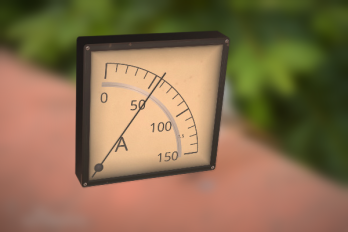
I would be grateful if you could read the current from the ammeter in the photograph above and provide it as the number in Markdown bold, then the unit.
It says **55** A
